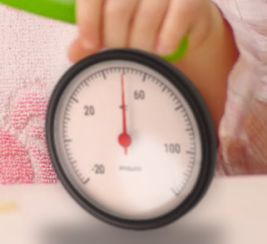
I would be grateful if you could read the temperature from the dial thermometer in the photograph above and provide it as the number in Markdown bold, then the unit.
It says **50** °F
